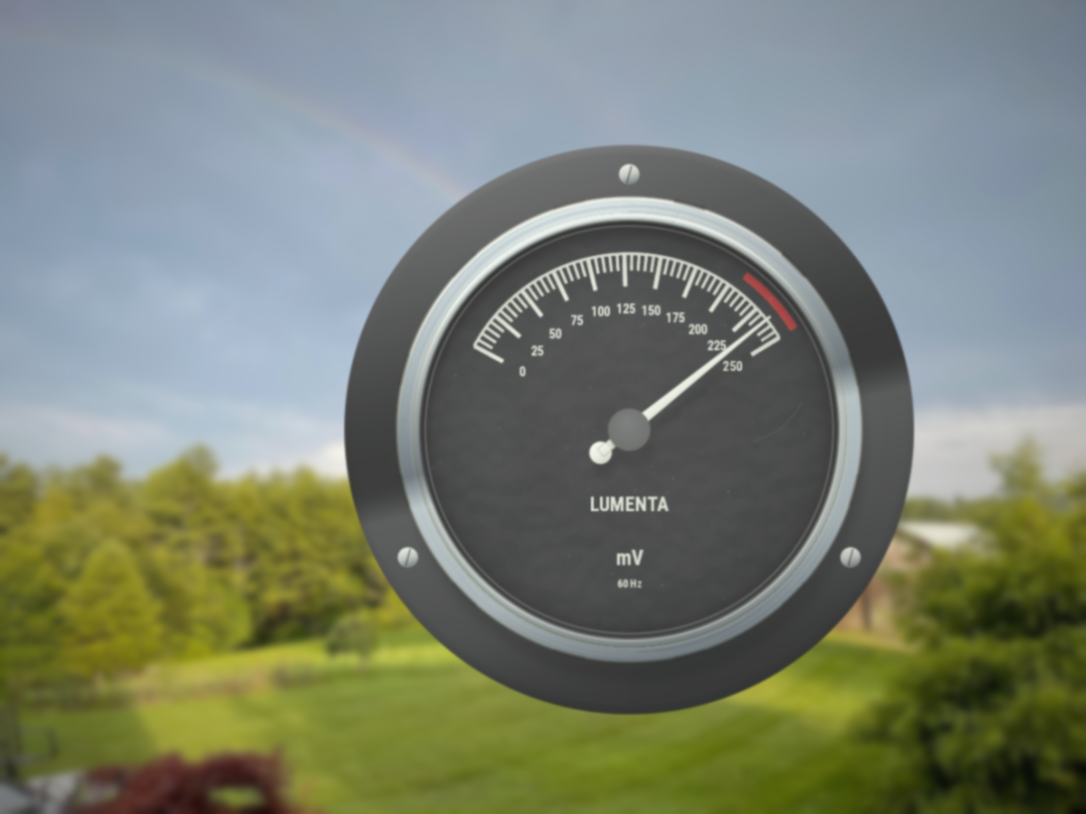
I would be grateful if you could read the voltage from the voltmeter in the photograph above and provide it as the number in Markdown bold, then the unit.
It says **235** mV
